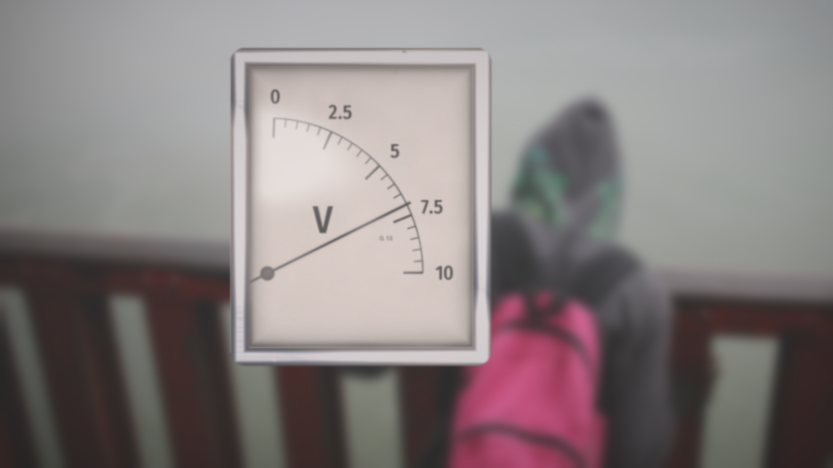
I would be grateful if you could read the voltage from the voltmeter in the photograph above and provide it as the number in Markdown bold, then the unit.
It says **7** V
